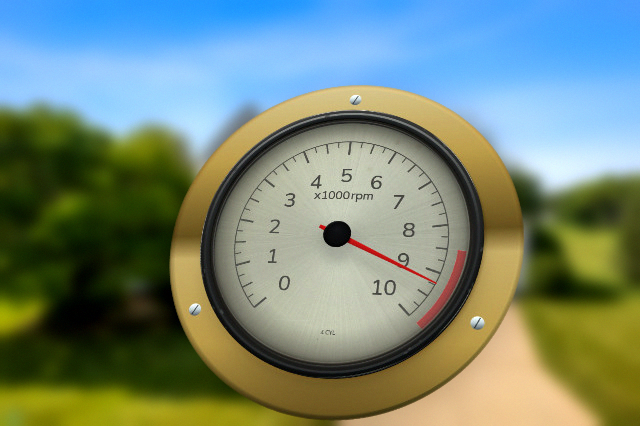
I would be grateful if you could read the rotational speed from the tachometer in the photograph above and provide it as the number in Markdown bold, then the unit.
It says **9250** rpm
